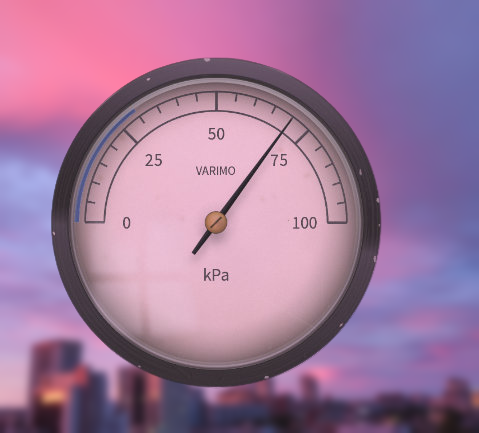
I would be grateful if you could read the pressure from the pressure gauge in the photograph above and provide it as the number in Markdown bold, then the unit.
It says **70** kPa
